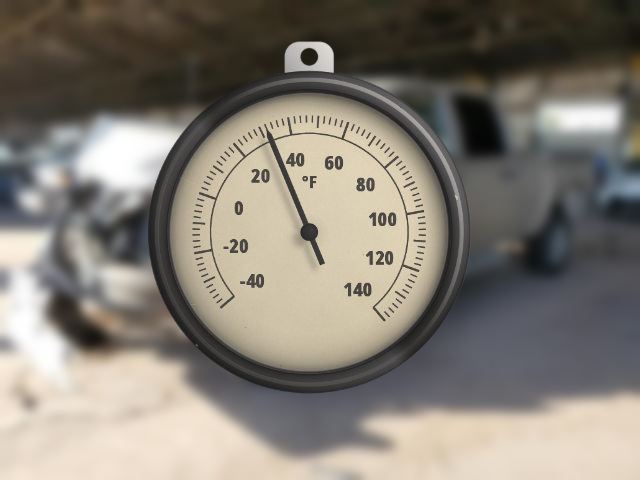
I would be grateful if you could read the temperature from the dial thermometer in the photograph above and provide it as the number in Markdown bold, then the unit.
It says **32** °F
